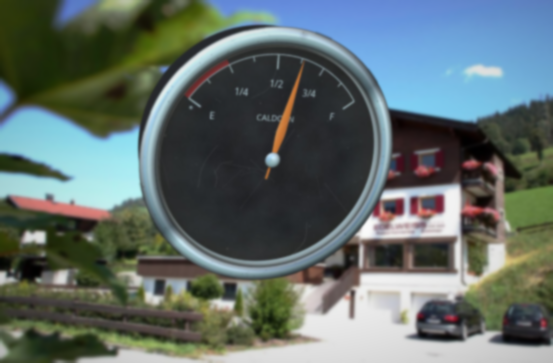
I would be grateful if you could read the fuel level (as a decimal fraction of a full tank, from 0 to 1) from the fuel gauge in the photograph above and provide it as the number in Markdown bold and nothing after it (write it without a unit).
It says **0.625**
